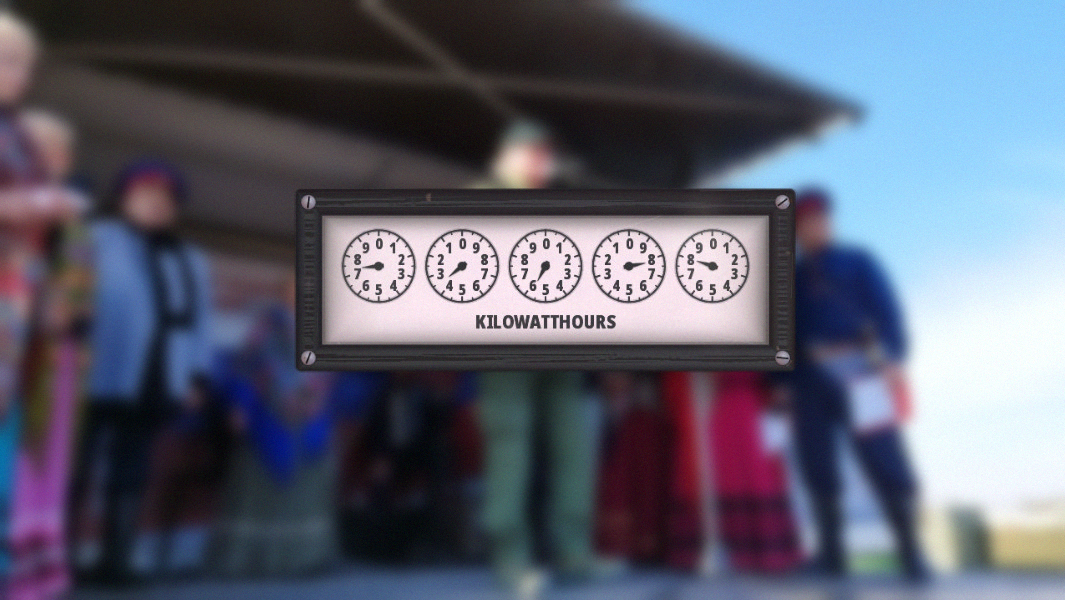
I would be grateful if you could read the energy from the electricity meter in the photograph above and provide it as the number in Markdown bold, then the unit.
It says **73578** kWh
